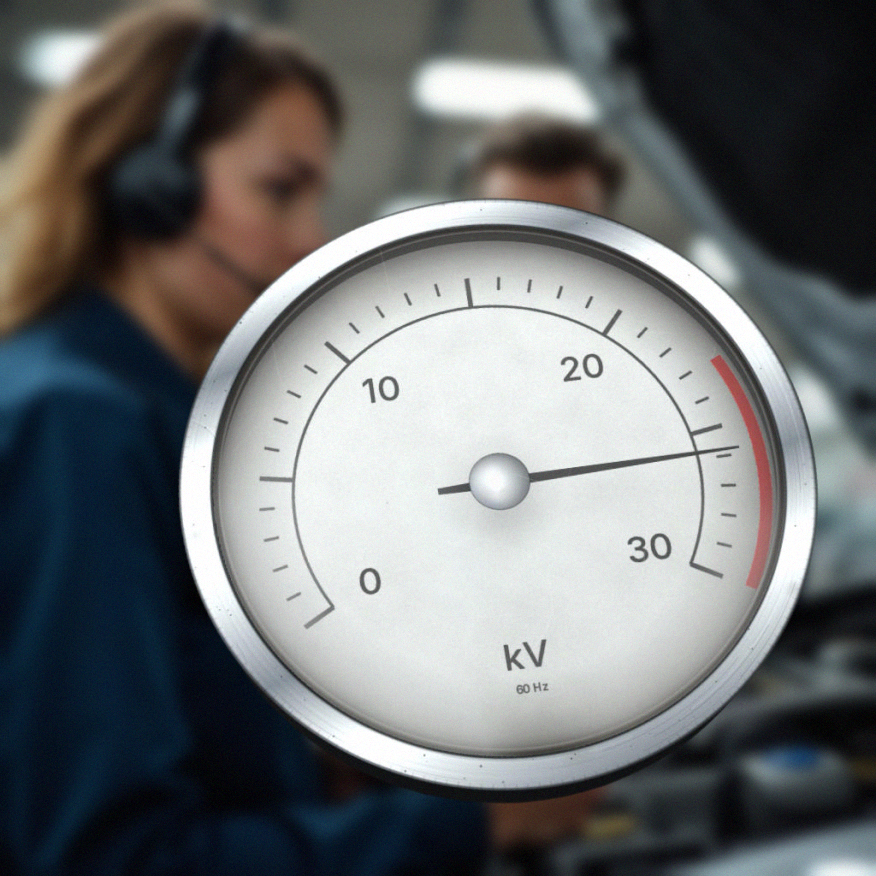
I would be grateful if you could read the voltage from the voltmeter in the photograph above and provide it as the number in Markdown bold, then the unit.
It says **26** kV
